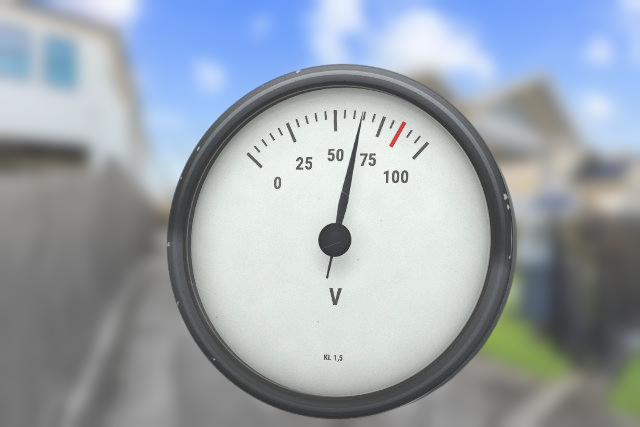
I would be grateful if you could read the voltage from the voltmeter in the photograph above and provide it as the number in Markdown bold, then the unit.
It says **65** V
